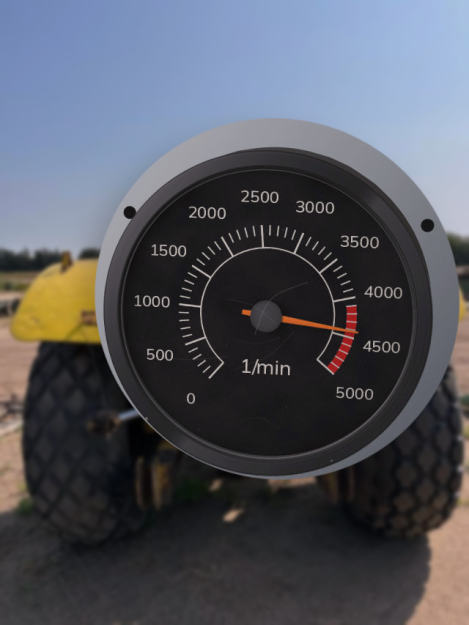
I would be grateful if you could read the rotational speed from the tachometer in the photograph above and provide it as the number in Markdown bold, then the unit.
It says **4400** rpm
